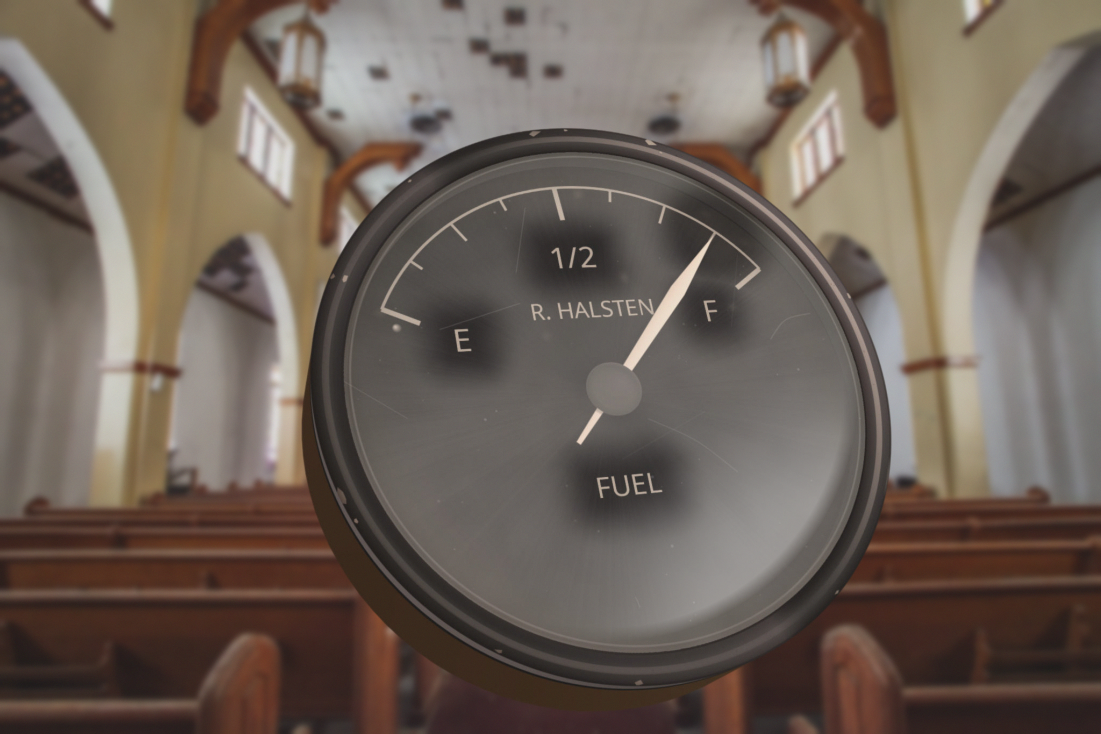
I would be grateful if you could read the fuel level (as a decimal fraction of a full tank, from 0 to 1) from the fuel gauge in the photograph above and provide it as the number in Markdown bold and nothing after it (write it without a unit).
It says **0.875**
